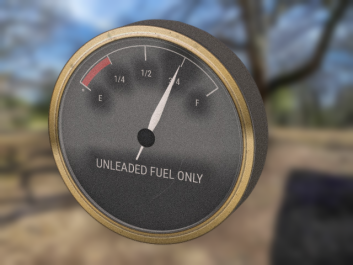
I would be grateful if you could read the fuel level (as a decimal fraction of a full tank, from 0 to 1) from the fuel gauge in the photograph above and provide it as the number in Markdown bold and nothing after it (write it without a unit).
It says **0.75**
